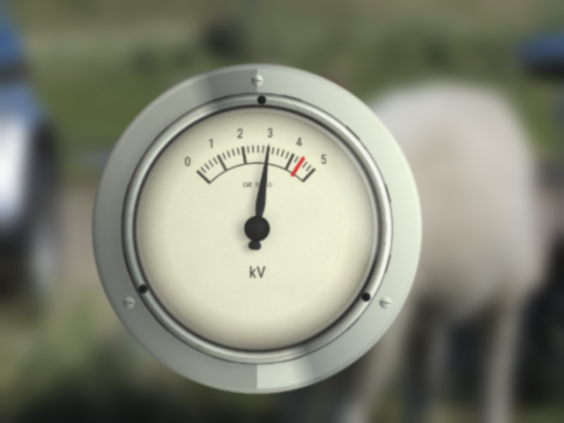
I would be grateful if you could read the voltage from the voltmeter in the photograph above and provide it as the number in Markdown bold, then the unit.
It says **3** kV
